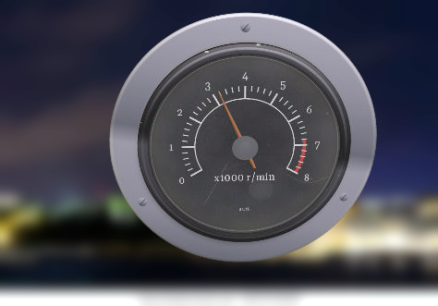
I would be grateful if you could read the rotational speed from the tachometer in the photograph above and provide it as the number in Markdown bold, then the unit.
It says **3200** rpm
